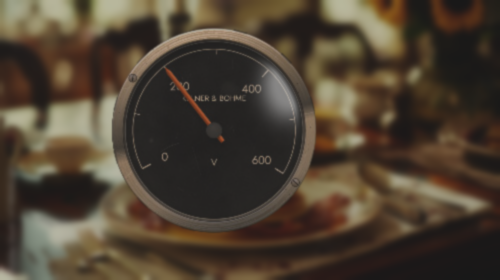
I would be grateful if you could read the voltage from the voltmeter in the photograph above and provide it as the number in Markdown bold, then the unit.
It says **200** V
